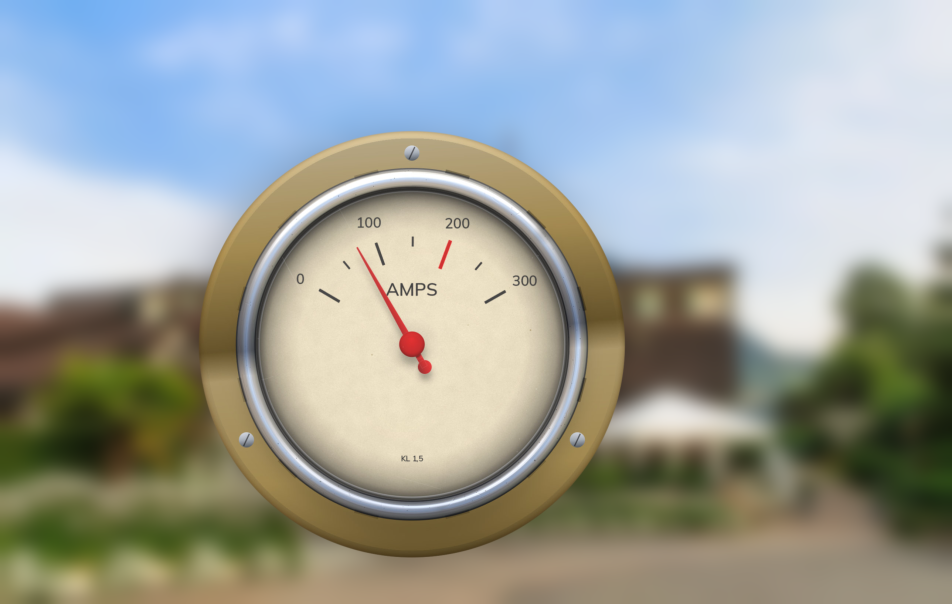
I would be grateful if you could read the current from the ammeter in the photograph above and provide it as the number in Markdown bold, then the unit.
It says **75** A
